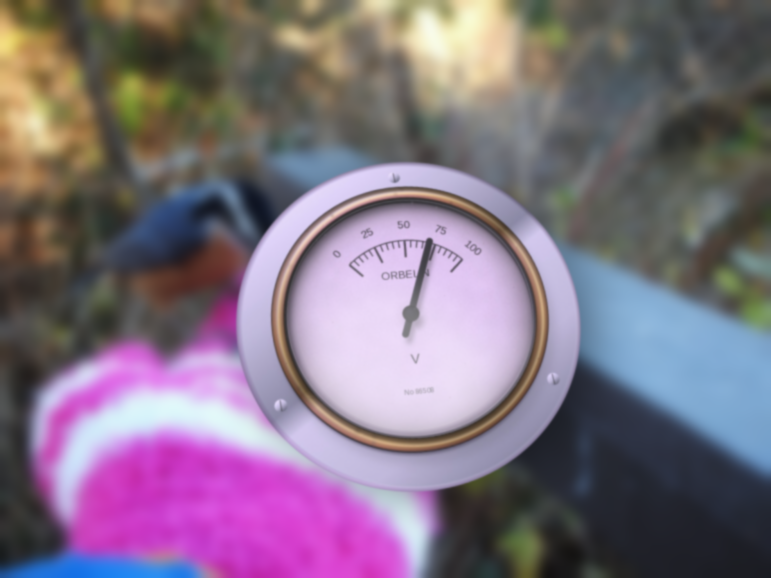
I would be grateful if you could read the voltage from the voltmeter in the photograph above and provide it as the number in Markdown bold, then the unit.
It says **70** V
